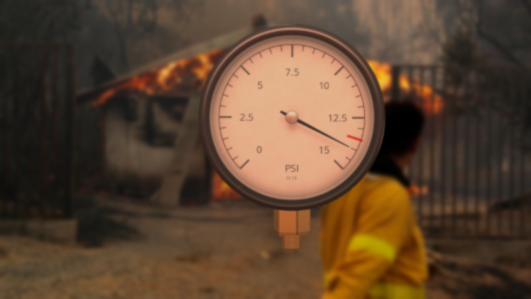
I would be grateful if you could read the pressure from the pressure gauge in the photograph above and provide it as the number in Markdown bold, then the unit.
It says **14** psi
